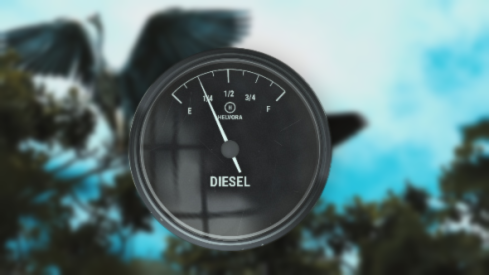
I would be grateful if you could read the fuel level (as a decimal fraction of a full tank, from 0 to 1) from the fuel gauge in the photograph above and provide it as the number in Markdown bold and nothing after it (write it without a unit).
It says **0.25**
